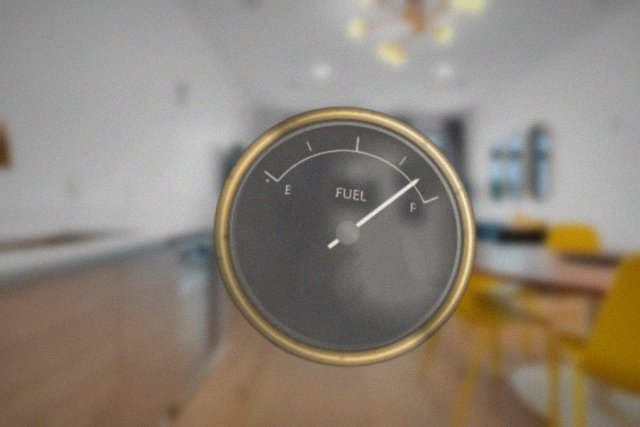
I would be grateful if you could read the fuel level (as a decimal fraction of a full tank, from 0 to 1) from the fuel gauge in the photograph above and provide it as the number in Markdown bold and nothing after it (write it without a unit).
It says **0.875**
